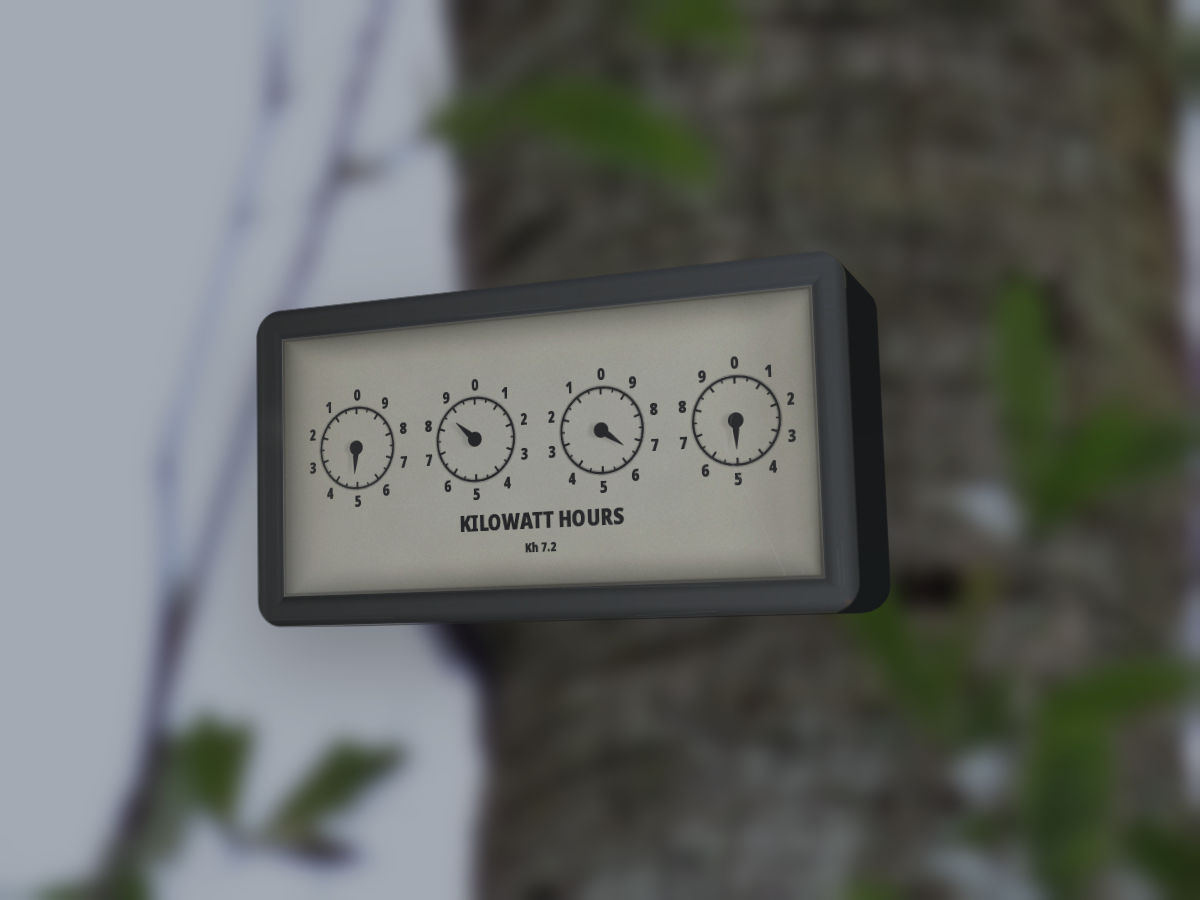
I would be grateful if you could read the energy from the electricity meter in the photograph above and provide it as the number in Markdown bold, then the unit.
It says **4865** kWh
